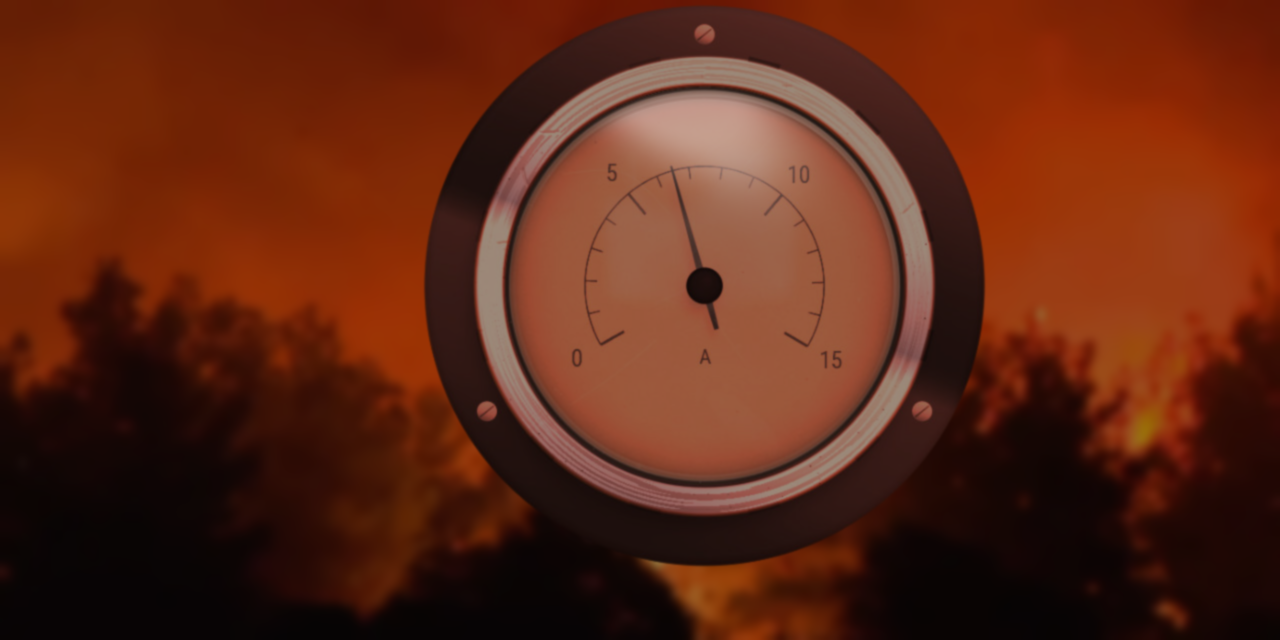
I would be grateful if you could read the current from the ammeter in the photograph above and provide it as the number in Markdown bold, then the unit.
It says **6.5** A
